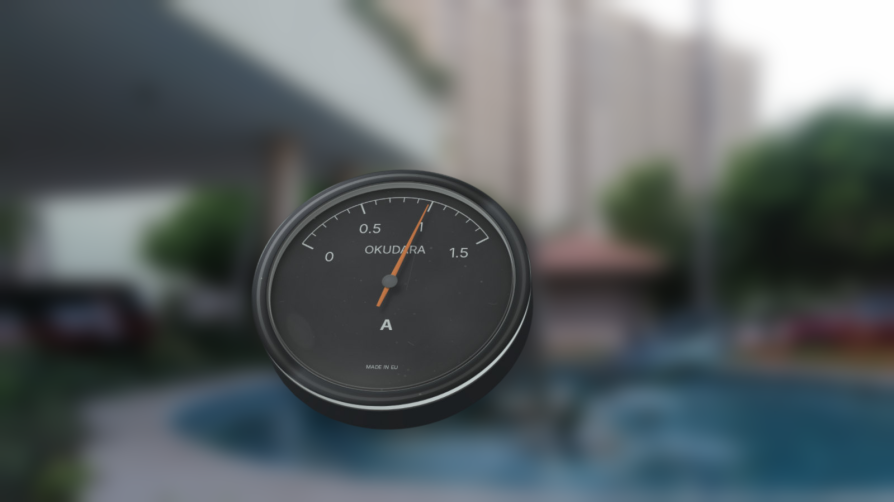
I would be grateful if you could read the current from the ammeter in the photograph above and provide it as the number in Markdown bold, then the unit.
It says **1** A
